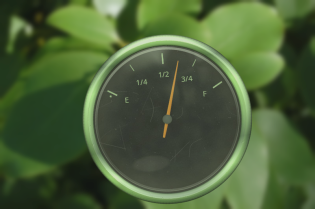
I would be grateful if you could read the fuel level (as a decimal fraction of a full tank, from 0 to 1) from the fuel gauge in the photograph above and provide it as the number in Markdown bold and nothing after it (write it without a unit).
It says **0.625**
